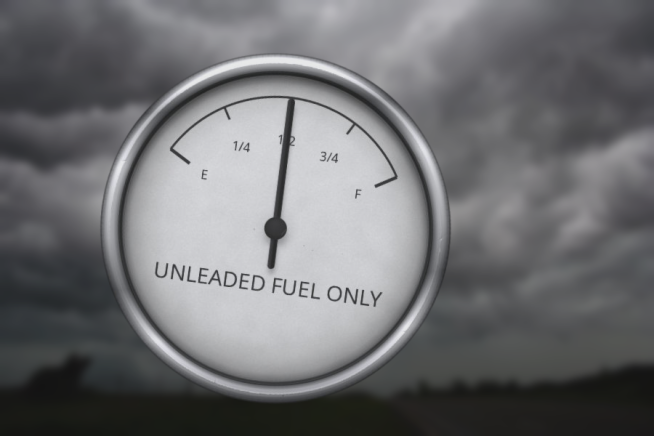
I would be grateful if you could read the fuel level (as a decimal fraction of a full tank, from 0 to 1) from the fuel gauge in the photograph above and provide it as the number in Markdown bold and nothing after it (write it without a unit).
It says **0.5**
